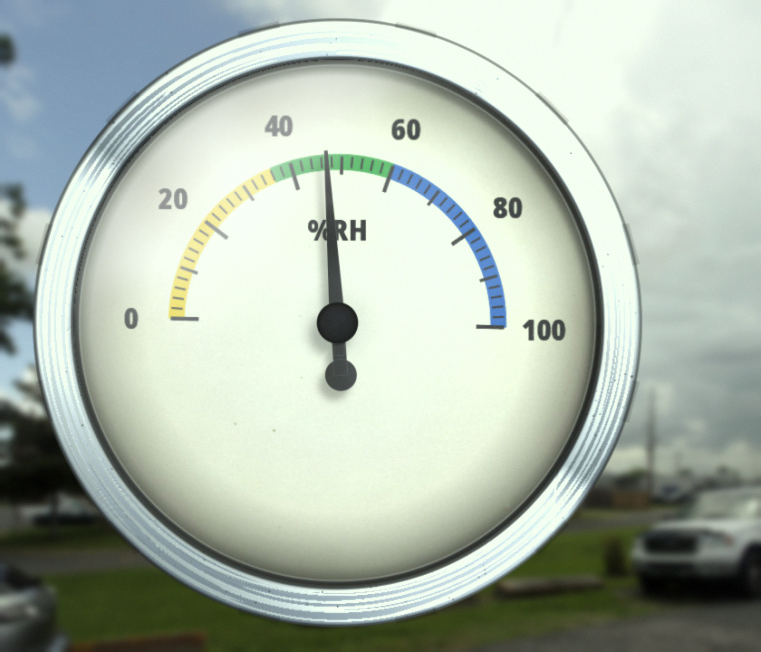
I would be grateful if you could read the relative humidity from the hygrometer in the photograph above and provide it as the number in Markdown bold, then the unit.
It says **47** %
